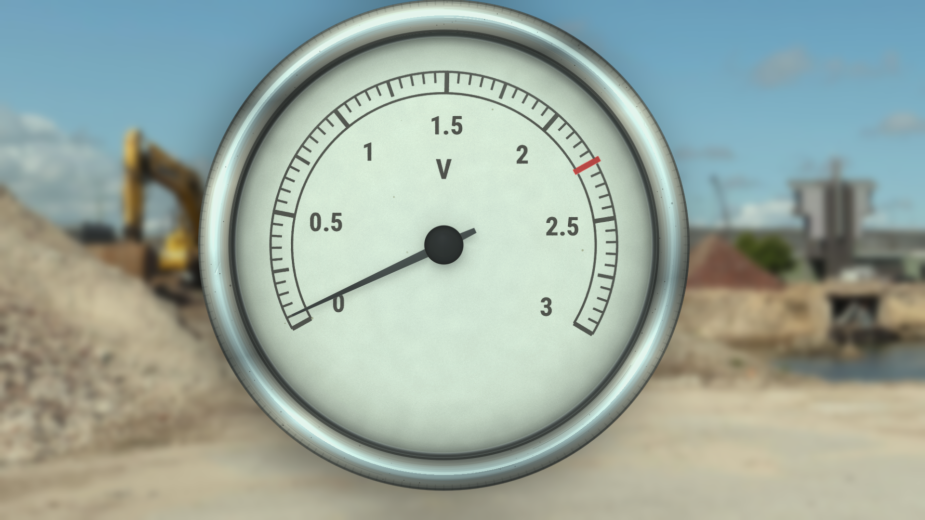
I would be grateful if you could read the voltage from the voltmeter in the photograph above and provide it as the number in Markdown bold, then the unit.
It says **0.05** V
